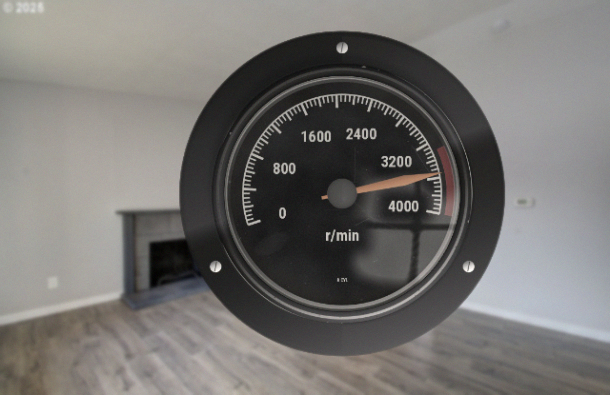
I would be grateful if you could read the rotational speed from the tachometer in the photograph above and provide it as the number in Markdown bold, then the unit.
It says **3550** rpm
